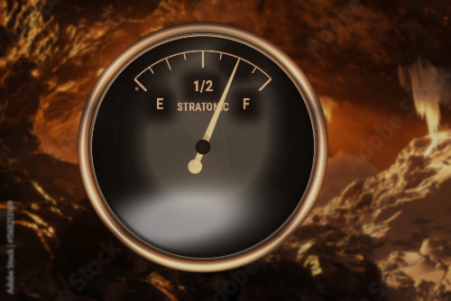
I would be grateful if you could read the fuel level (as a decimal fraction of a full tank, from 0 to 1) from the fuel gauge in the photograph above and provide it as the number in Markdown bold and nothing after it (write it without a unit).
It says **0.75**
